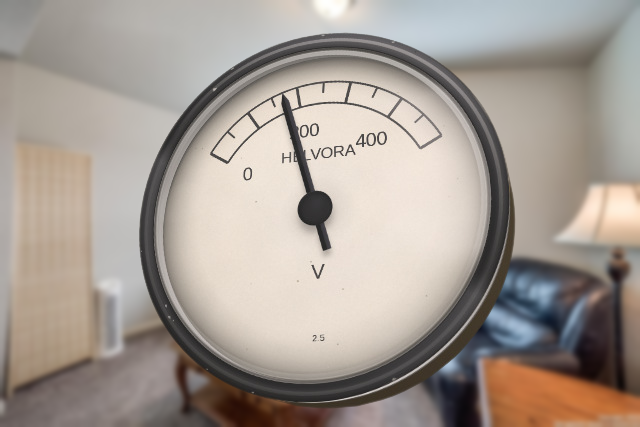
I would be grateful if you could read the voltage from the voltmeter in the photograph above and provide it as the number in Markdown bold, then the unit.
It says **175** V
